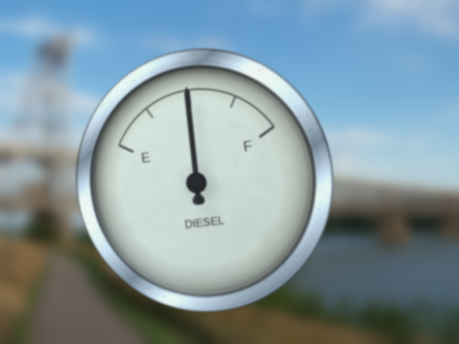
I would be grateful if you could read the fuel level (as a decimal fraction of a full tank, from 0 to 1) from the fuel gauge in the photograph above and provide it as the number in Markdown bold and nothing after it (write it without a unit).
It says **0.5**
